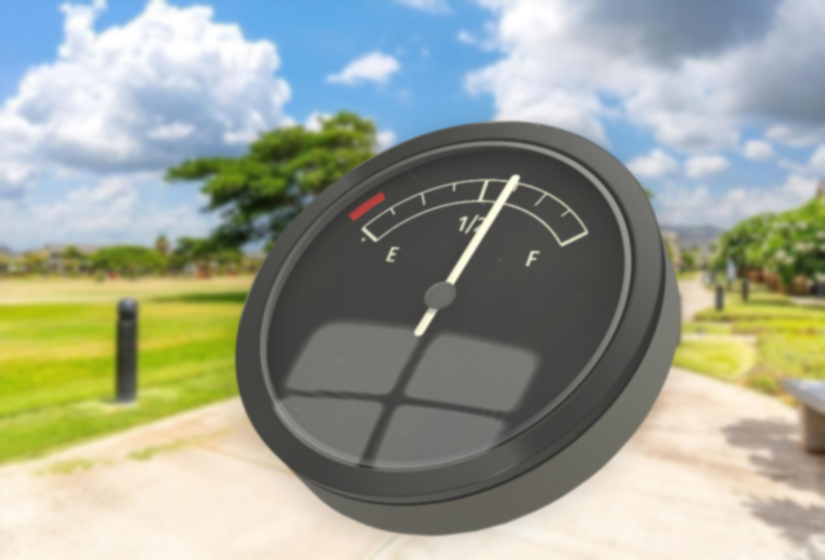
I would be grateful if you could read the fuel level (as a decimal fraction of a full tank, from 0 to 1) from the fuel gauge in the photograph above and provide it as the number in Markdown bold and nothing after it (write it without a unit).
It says **0.625**
